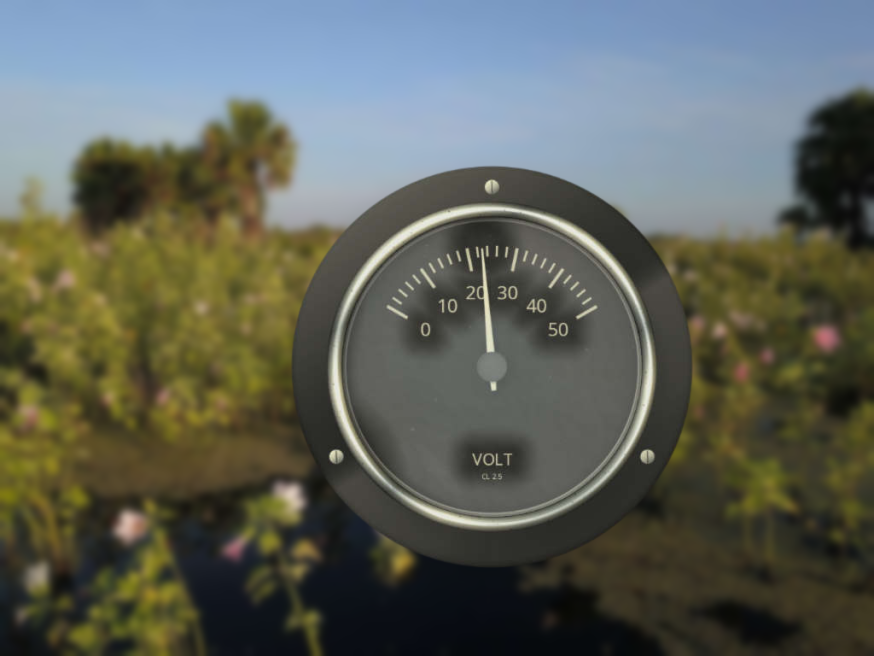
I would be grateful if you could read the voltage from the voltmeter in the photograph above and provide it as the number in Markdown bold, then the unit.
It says **23** V
